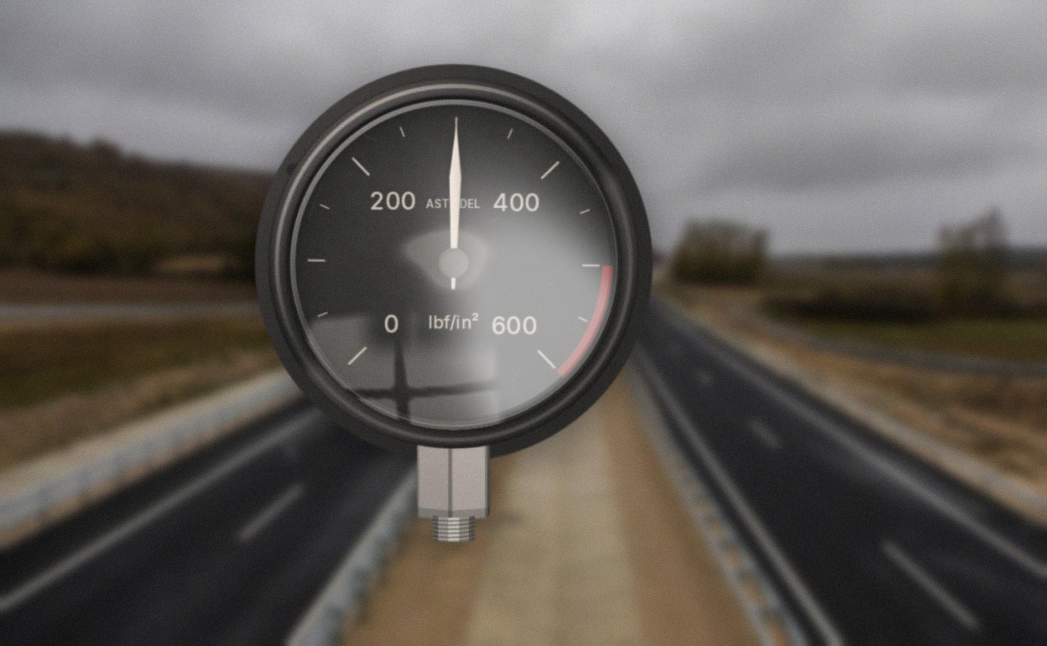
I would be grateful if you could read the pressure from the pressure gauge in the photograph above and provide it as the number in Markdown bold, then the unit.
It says **300** psi
